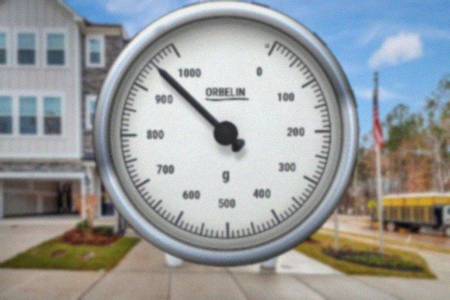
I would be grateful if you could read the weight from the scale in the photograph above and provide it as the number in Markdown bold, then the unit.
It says **950** g
